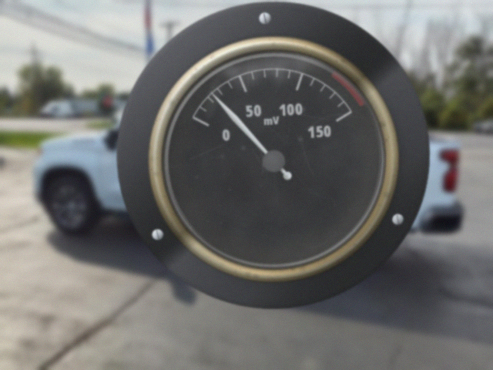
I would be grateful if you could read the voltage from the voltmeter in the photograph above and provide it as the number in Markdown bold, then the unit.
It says **25** mV
